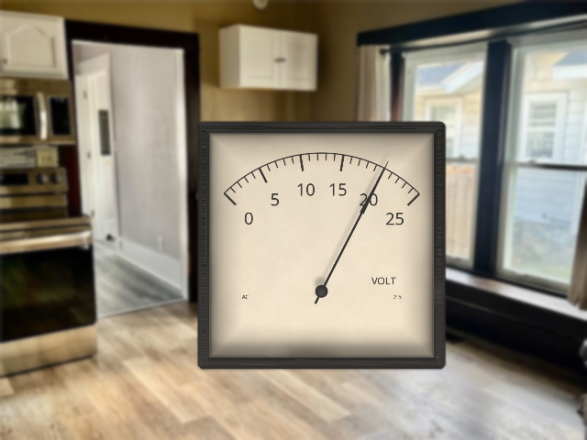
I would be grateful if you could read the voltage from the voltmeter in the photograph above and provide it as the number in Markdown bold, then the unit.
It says **20** V
